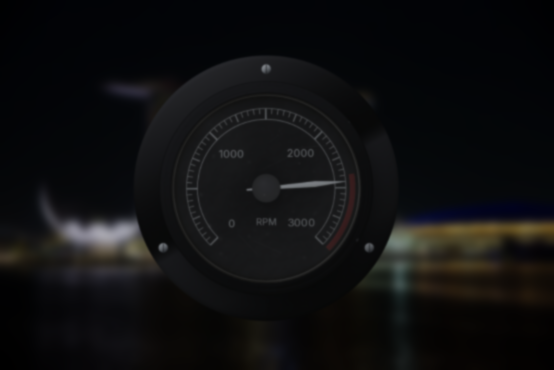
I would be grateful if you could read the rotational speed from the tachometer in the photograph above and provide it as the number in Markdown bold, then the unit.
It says **2450** rpm
